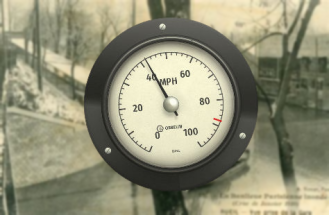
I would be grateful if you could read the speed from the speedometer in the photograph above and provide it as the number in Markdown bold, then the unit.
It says **42** mph
